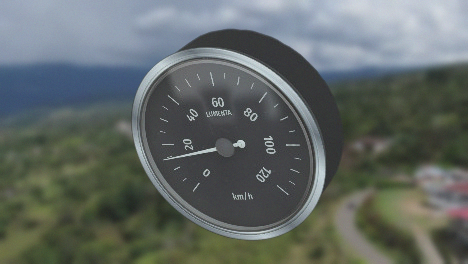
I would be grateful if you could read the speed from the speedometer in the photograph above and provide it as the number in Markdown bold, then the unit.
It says **15** km/h
